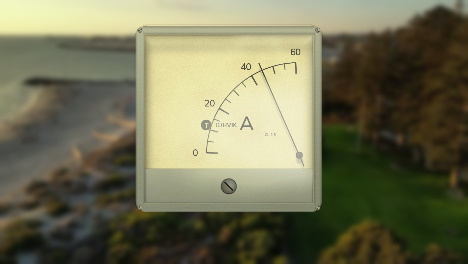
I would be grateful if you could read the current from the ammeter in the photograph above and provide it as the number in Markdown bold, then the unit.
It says **45** A
